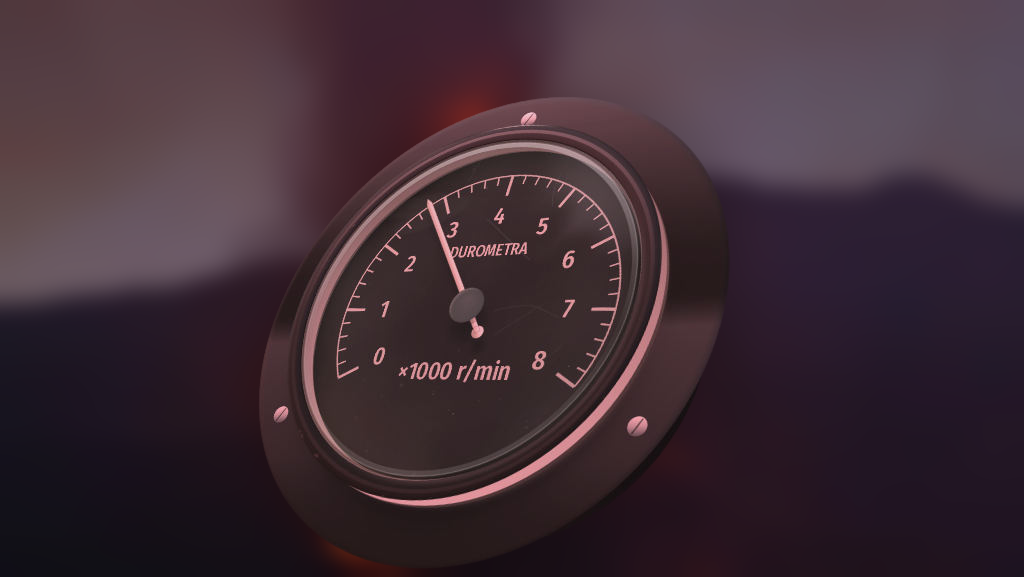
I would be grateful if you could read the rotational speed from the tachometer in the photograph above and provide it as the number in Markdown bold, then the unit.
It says **2800** rpm
